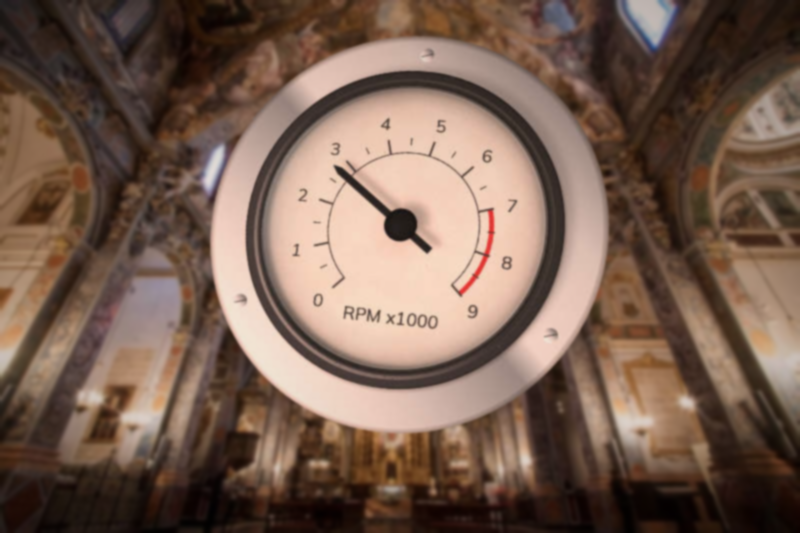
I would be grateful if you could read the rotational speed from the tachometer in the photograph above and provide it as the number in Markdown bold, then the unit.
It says **2750** rpm
